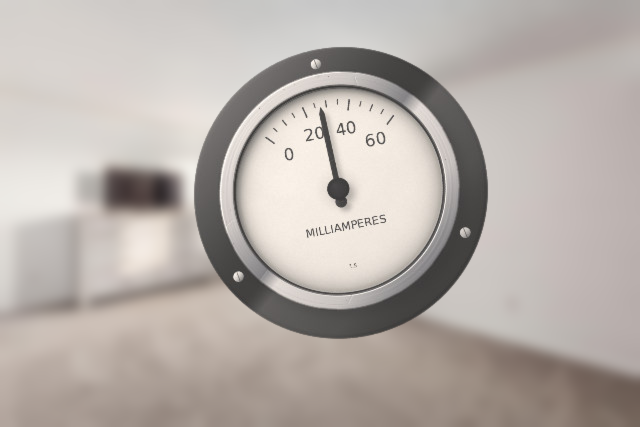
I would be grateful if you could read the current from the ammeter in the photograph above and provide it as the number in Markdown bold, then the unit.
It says **27.5** mA
